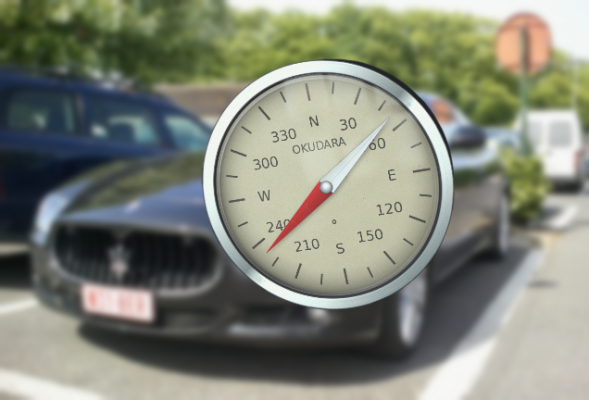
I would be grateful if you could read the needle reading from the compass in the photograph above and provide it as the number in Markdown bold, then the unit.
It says **232.5** °
